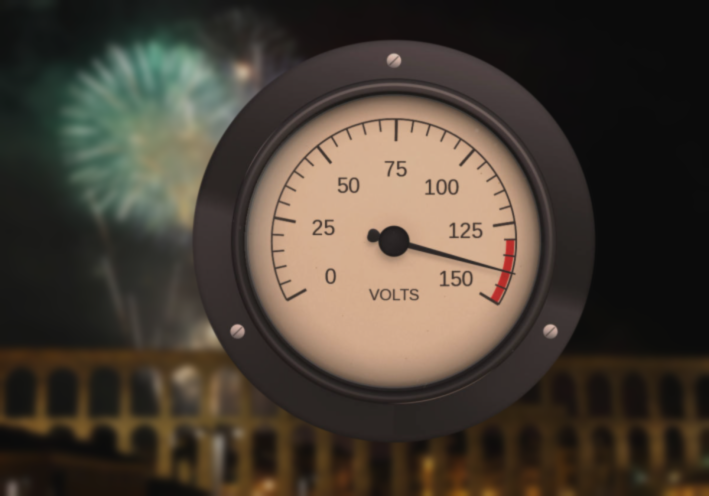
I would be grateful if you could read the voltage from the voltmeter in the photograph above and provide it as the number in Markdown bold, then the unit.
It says **140** V
